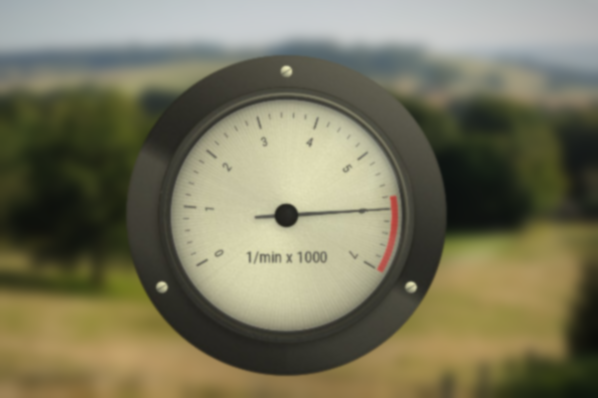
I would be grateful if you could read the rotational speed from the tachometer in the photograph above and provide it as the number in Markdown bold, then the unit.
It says **6000** rpm
